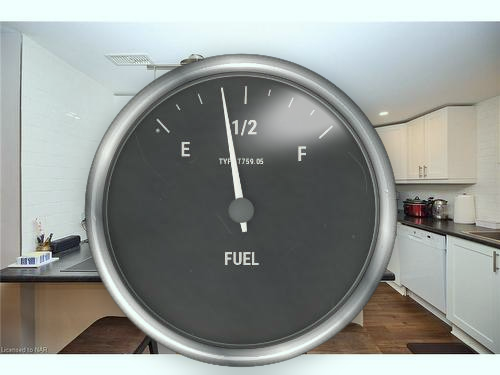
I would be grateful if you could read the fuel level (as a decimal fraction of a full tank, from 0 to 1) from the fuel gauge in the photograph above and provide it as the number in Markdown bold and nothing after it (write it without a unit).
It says **0.375**
